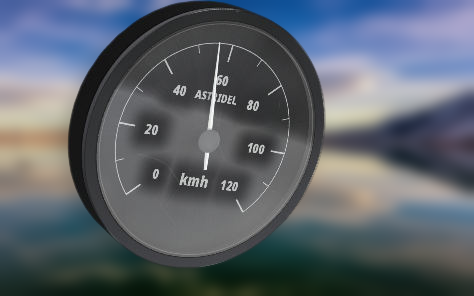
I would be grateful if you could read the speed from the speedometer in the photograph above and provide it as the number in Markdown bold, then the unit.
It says **55** km/h
